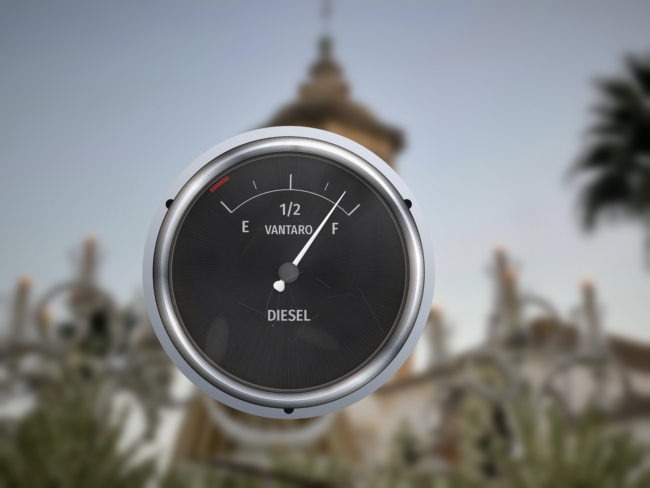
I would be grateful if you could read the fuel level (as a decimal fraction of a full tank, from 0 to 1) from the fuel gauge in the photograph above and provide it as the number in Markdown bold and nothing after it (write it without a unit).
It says **0.875**
